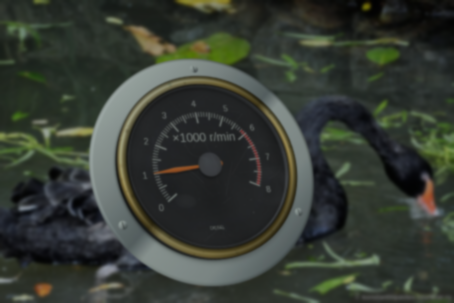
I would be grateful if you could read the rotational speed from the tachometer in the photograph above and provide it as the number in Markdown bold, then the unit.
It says **1000** rpm
